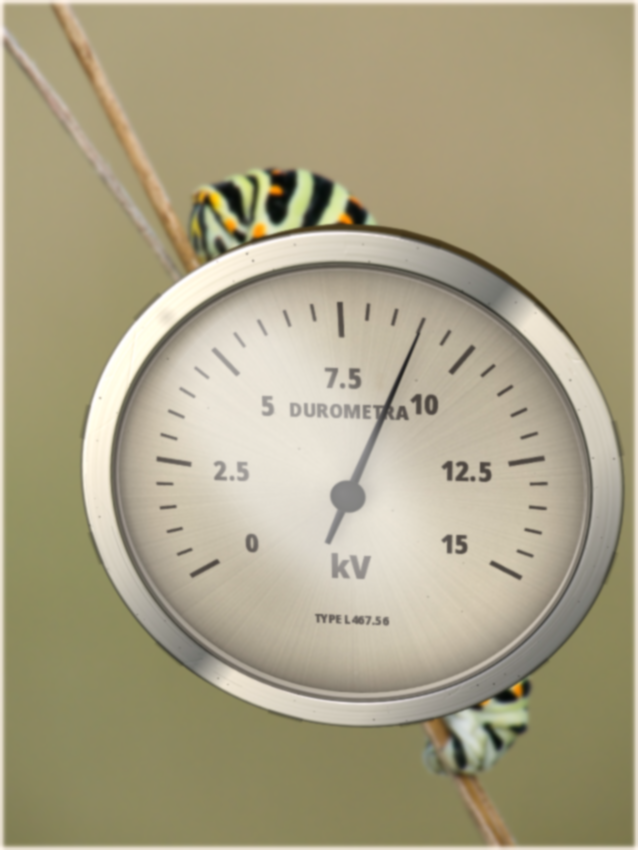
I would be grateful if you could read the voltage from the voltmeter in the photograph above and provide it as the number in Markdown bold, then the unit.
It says **9** kV
